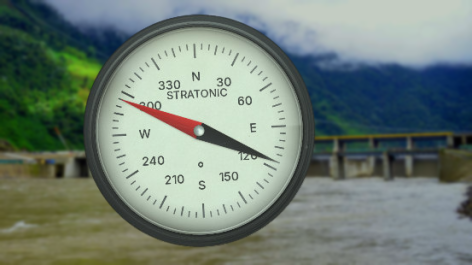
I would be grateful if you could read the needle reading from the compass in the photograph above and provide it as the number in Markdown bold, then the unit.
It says **295** °
